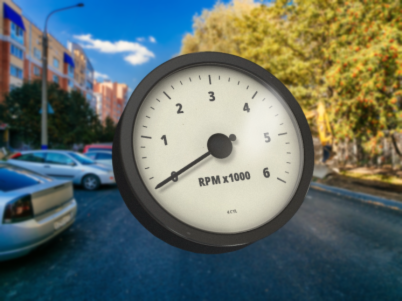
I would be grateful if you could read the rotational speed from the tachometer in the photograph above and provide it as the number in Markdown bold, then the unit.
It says **0** rpm
